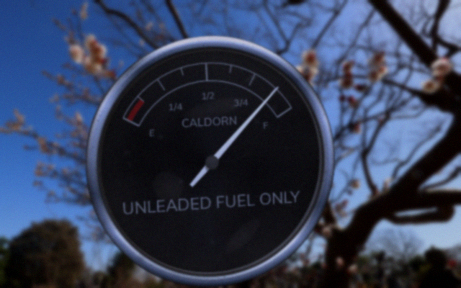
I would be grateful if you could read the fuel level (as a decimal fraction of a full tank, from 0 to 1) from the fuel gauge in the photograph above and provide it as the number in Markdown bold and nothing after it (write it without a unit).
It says **0.875**
